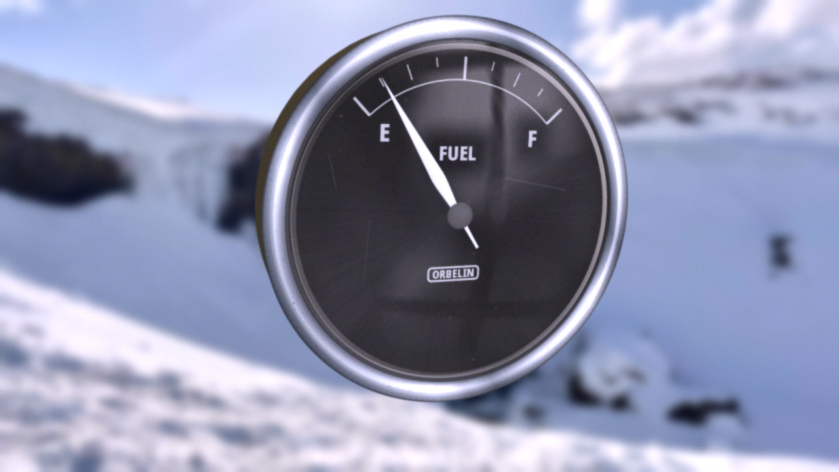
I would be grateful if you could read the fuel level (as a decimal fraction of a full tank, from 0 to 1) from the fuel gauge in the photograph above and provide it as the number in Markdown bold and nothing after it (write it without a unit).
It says **0.125**
